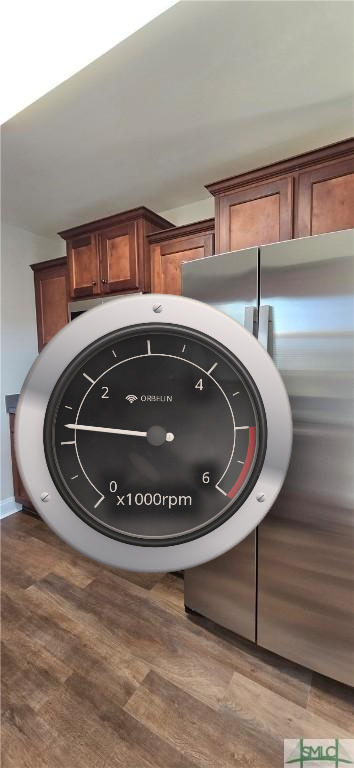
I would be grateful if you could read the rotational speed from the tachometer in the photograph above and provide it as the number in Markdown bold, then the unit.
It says **1250** rpm
